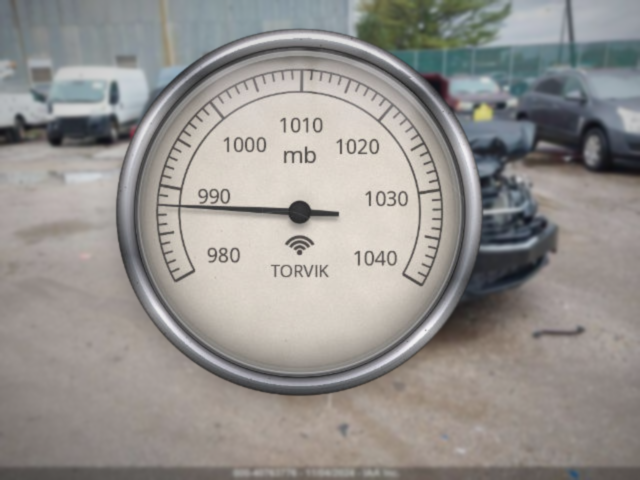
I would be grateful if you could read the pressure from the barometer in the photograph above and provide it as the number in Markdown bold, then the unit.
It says **988** mbar
